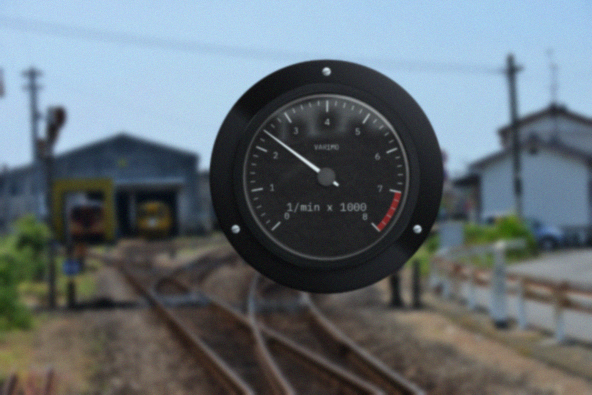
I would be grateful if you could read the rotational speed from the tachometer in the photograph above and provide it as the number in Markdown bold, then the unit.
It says **2400** rpm
